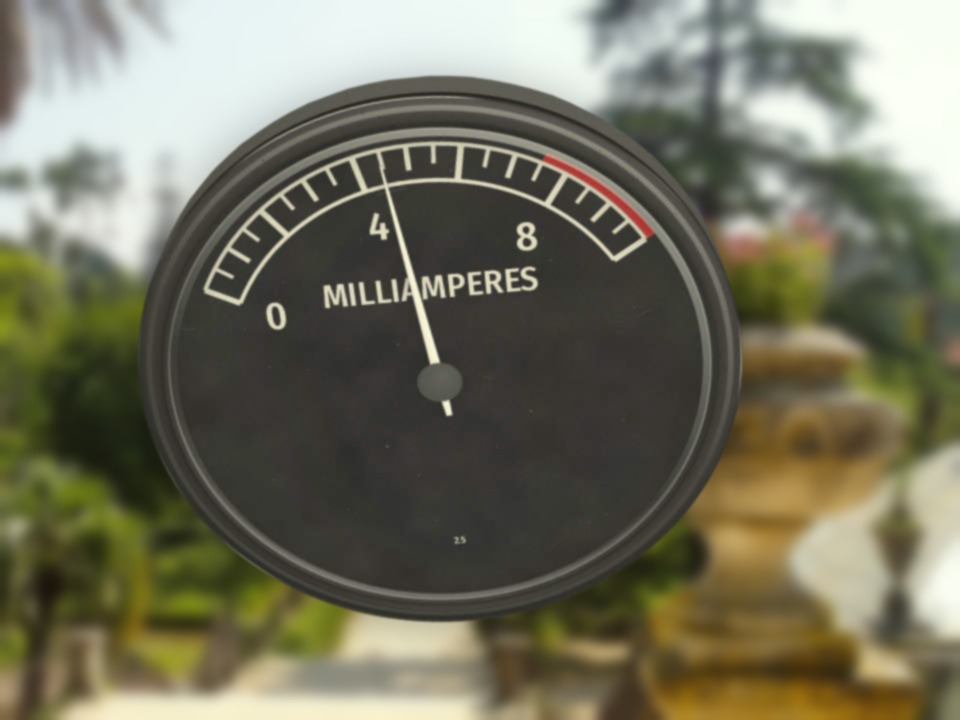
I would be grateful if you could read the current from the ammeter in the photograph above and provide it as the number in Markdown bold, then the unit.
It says **4.5** mA
